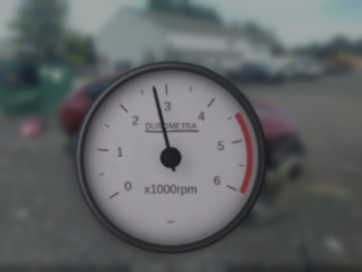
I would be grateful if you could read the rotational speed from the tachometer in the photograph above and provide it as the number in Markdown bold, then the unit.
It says **2750** rpm
